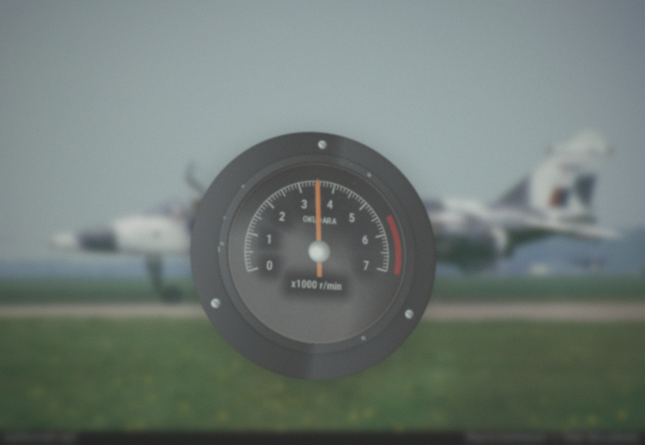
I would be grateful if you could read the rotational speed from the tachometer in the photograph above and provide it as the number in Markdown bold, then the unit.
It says **3500** rpm
